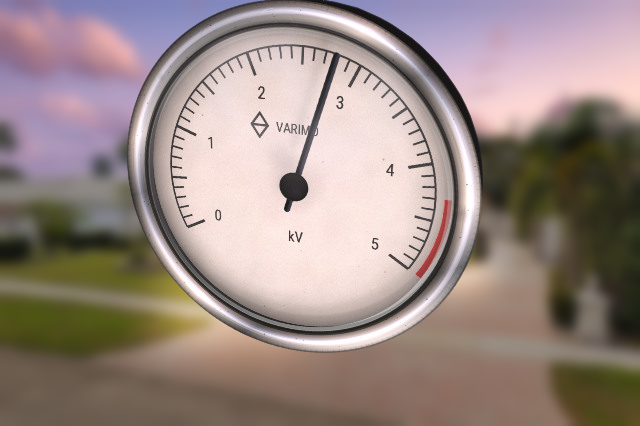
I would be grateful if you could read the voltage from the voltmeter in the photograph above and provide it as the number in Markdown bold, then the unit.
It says **2.8** kV
